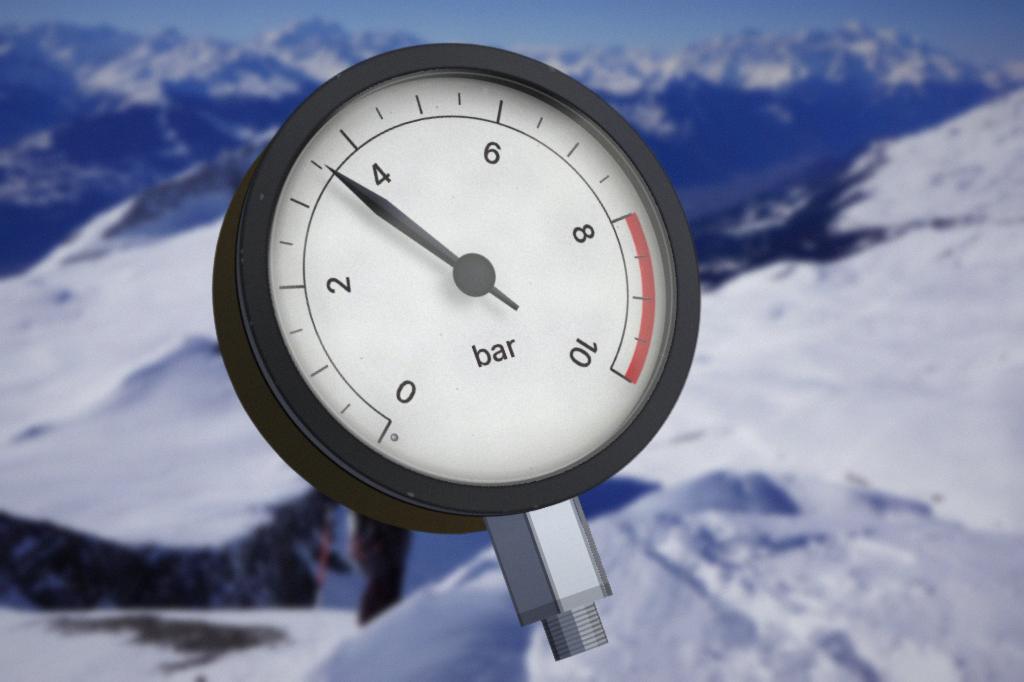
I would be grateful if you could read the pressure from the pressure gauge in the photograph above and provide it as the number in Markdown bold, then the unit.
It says **3.5** bar
